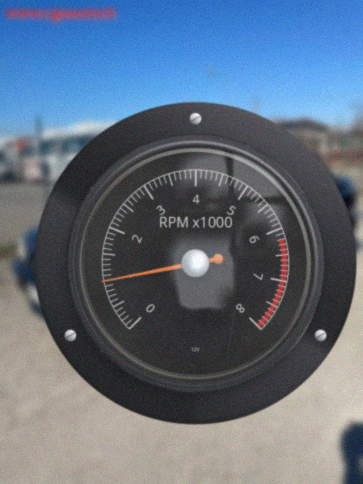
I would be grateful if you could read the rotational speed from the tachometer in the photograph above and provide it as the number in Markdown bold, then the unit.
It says **1000** rpm
